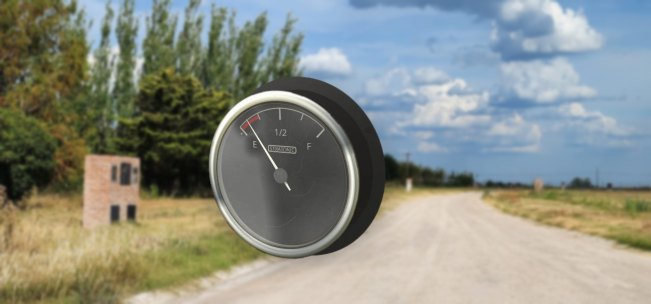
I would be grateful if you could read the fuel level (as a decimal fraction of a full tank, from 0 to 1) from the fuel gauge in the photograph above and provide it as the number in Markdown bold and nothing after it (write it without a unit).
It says **0.125**
